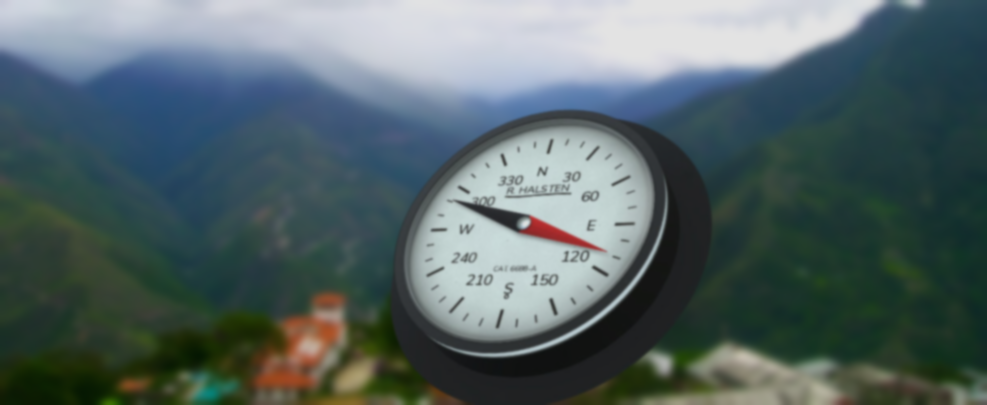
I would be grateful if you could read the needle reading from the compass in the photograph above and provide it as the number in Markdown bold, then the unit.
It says **110** °
